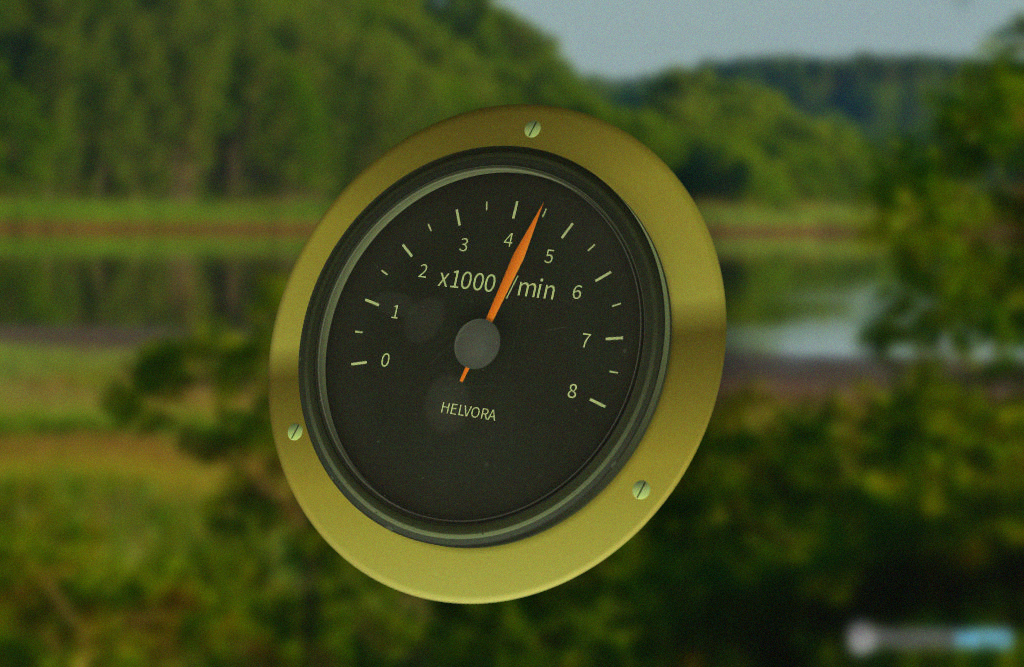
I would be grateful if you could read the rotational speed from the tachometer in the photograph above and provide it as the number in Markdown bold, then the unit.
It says **4500** rpm
